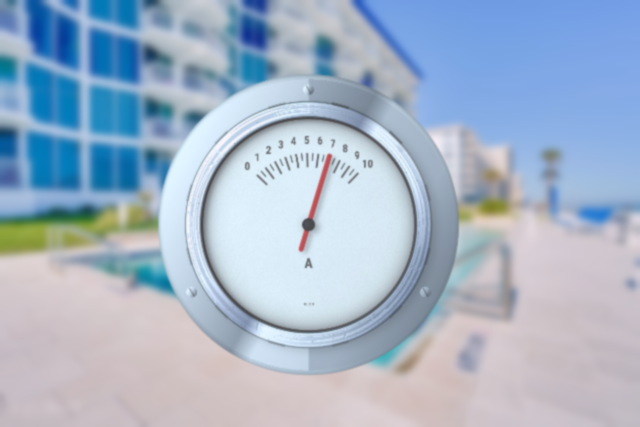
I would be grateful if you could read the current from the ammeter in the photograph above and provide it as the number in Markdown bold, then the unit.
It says **7** A
